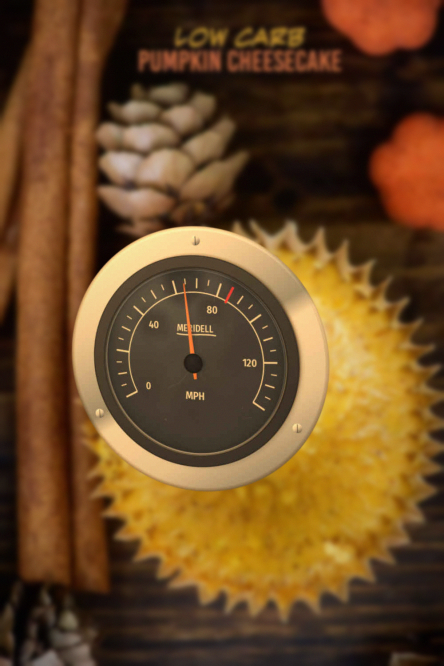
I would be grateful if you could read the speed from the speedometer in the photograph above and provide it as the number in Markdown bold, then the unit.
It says **65** mph
